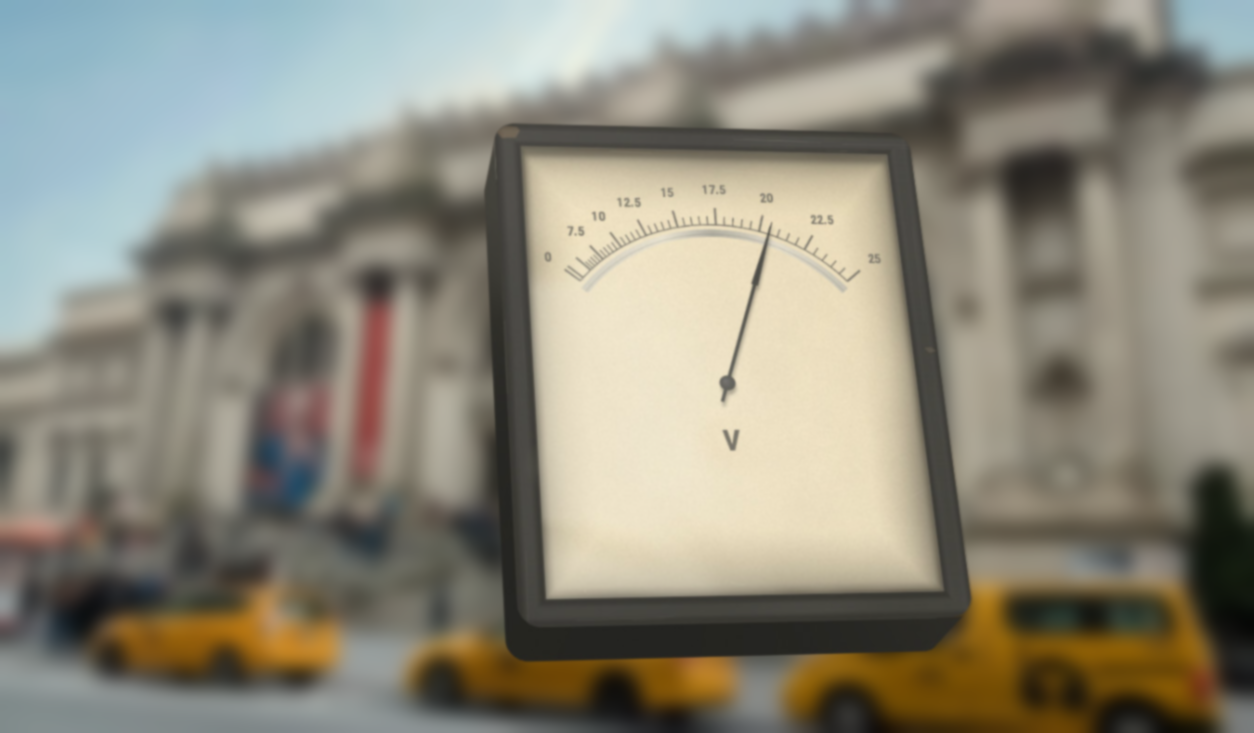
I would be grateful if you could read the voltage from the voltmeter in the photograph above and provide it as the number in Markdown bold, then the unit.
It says **20.5** V
